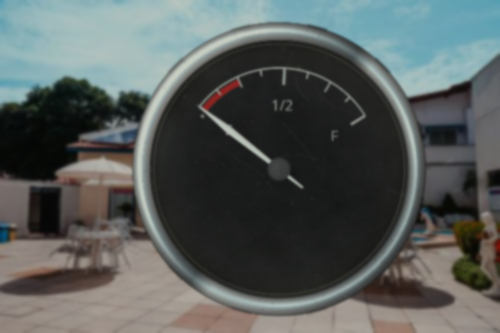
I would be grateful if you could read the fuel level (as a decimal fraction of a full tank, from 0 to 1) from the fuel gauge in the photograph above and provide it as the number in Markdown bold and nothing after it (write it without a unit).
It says **0**
